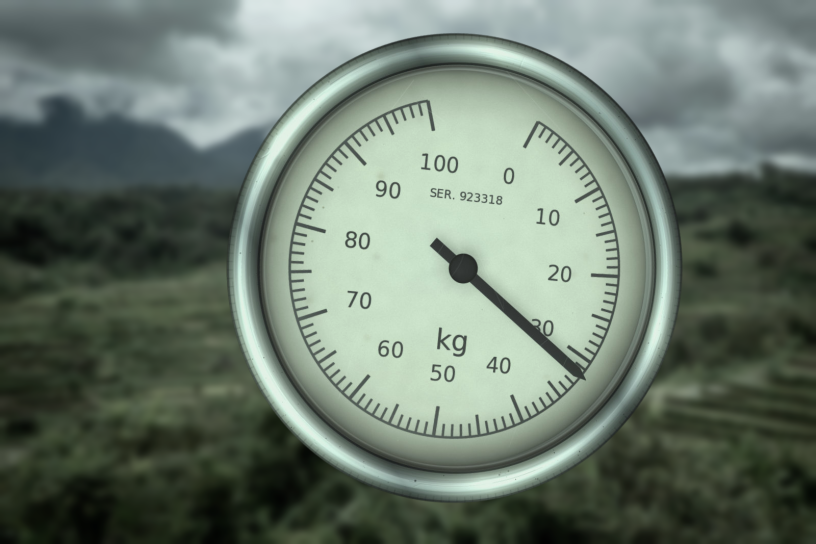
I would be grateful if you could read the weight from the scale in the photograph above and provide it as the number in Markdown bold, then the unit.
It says **32** kg
